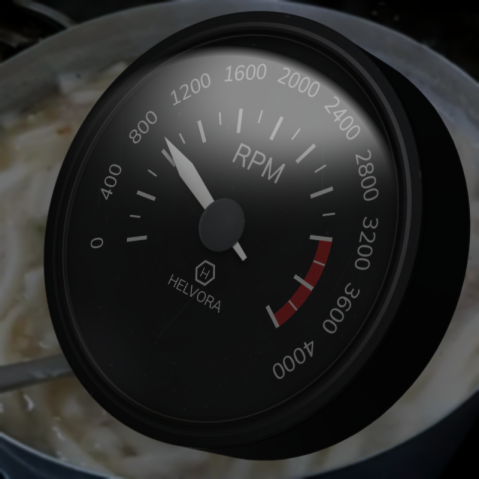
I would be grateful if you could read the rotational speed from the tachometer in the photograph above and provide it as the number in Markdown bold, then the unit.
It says **900** rpm
